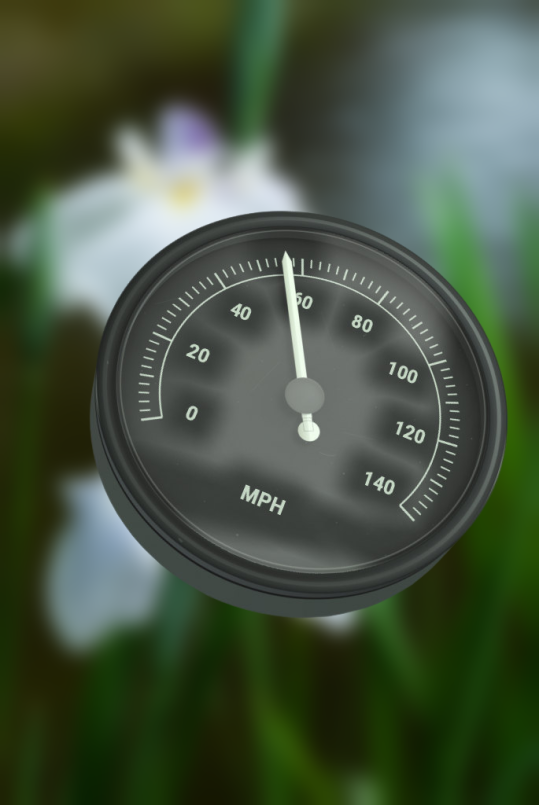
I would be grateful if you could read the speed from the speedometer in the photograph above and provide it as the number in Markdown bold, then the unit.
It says **56** mph
